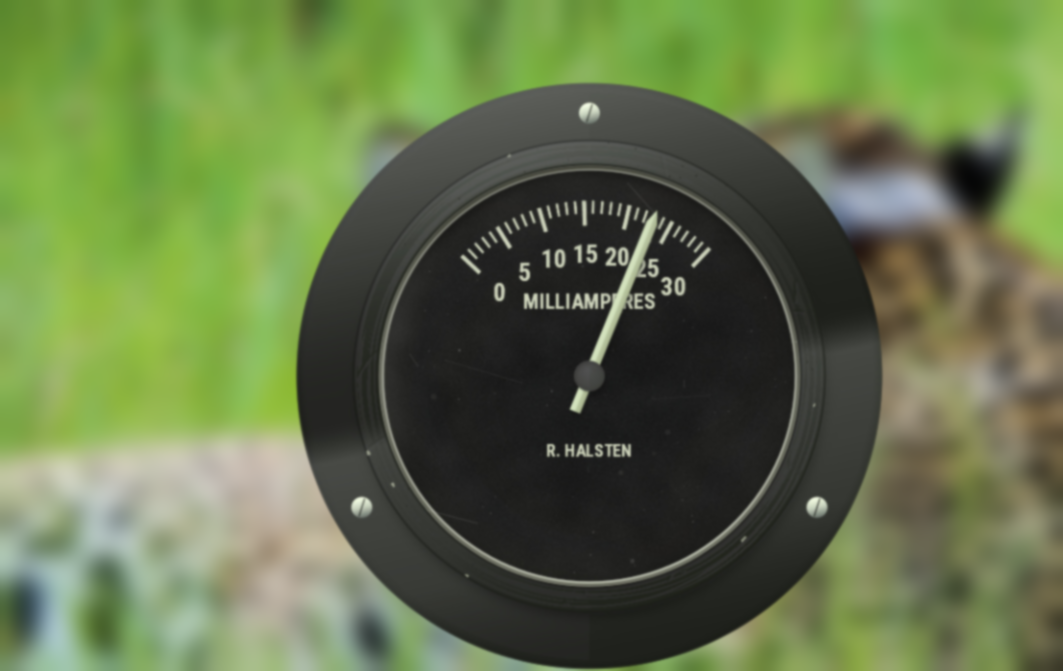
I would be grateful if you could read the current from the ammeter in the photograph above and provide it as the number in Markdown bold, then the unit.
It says **23** mA
